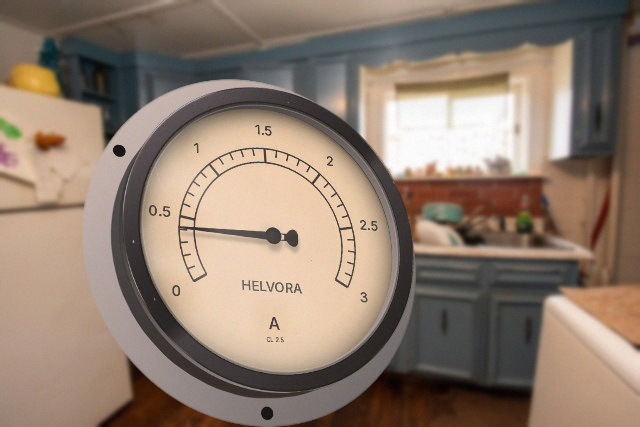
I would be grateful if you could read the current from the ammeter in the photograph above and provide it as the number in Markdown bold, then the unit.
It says **0.4** A
